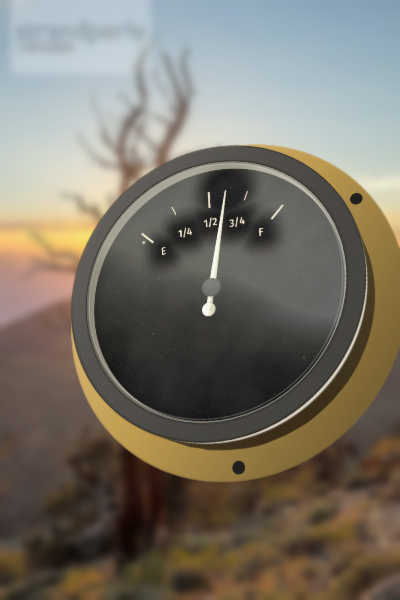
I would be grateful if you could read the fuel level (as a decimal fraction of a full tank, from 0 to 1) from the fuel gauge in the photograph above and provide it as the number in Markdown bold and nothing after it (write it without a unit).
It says **0.625**
